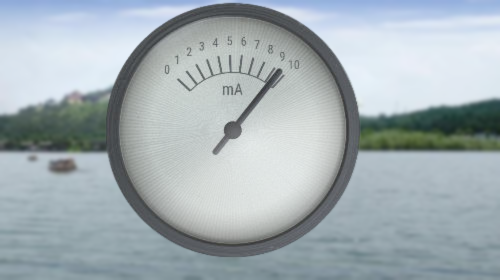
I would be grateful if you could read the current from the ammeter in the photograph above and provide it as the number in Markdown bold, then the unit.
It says **9.5** mA
